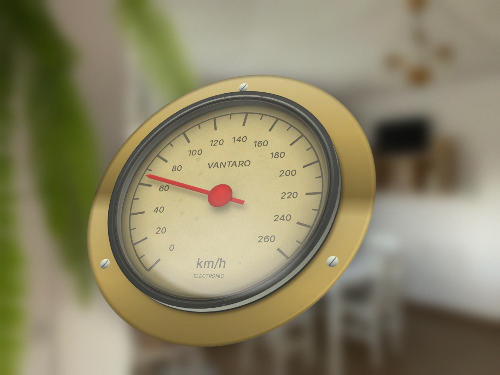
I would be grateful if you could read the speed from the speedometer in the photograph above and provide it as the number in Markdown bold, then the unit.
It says **65** km/h
